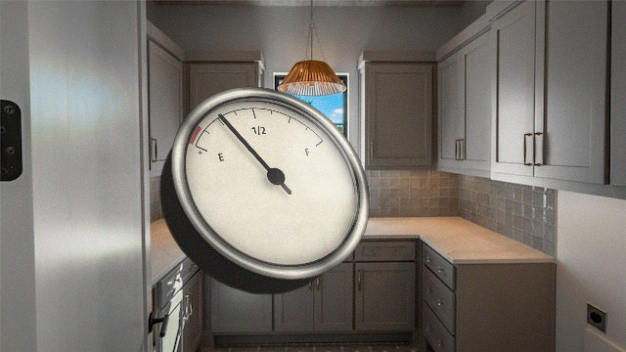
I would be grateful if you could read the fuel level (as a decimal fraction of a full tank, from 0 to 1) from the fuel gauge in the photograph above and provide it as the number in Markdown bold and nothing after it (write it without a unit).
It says **0.25**
